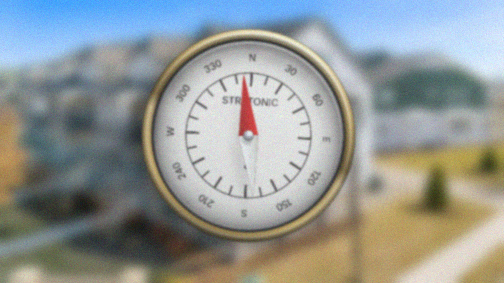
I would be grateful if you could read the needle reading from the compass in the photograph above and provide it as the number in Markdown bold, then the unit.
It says **352.5** °
